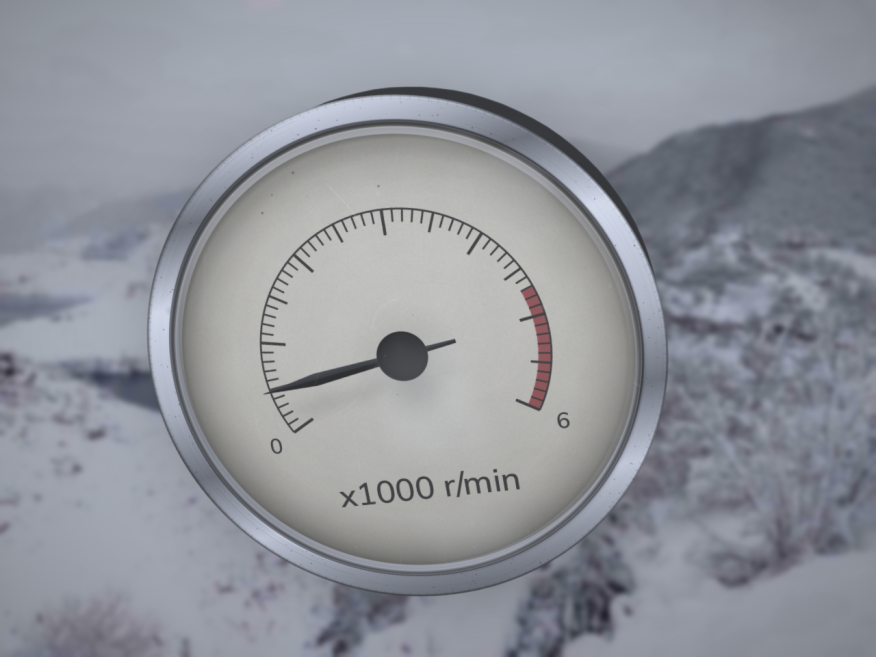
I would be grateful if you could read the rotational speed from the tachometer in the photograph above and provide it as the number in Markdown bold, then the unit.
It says **500** rpm
